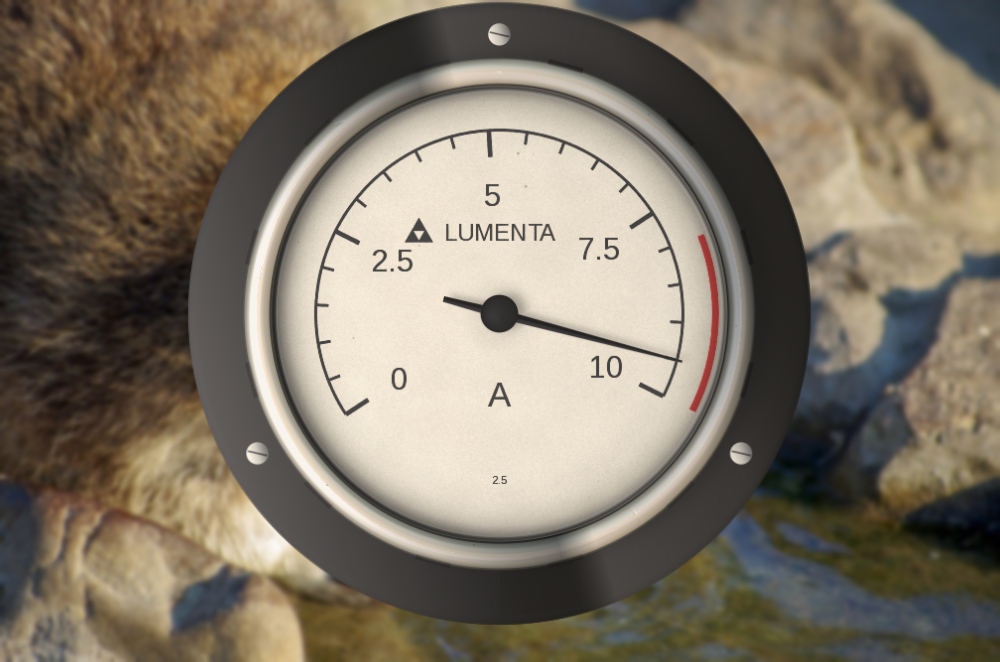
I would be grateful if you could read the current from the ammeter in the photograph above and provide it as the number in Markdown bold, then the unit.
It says **9.5** A
